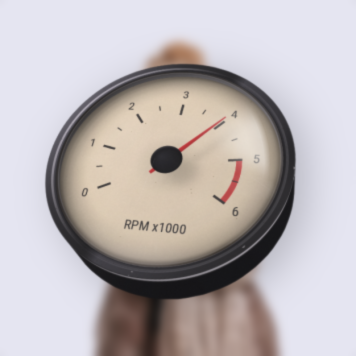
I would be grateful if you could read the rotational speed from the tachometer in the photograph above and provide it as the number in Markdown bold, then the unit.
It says **4000** rpm
